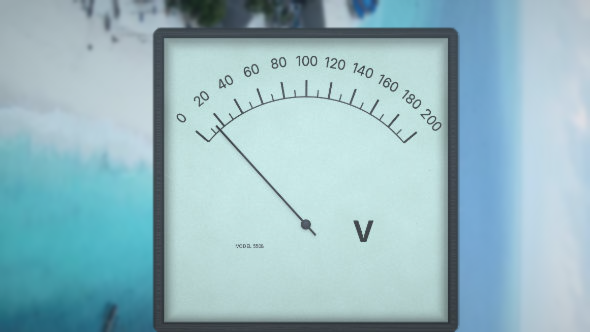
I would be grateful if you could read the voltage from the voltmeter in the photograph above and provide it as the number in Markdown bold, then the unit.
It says **15** V
